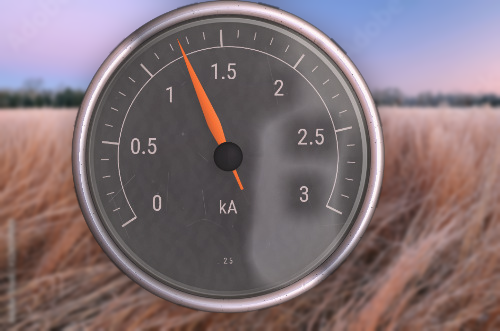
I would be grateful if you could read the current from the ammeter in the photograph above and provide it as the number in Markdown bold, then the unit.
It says **1.25** kA
